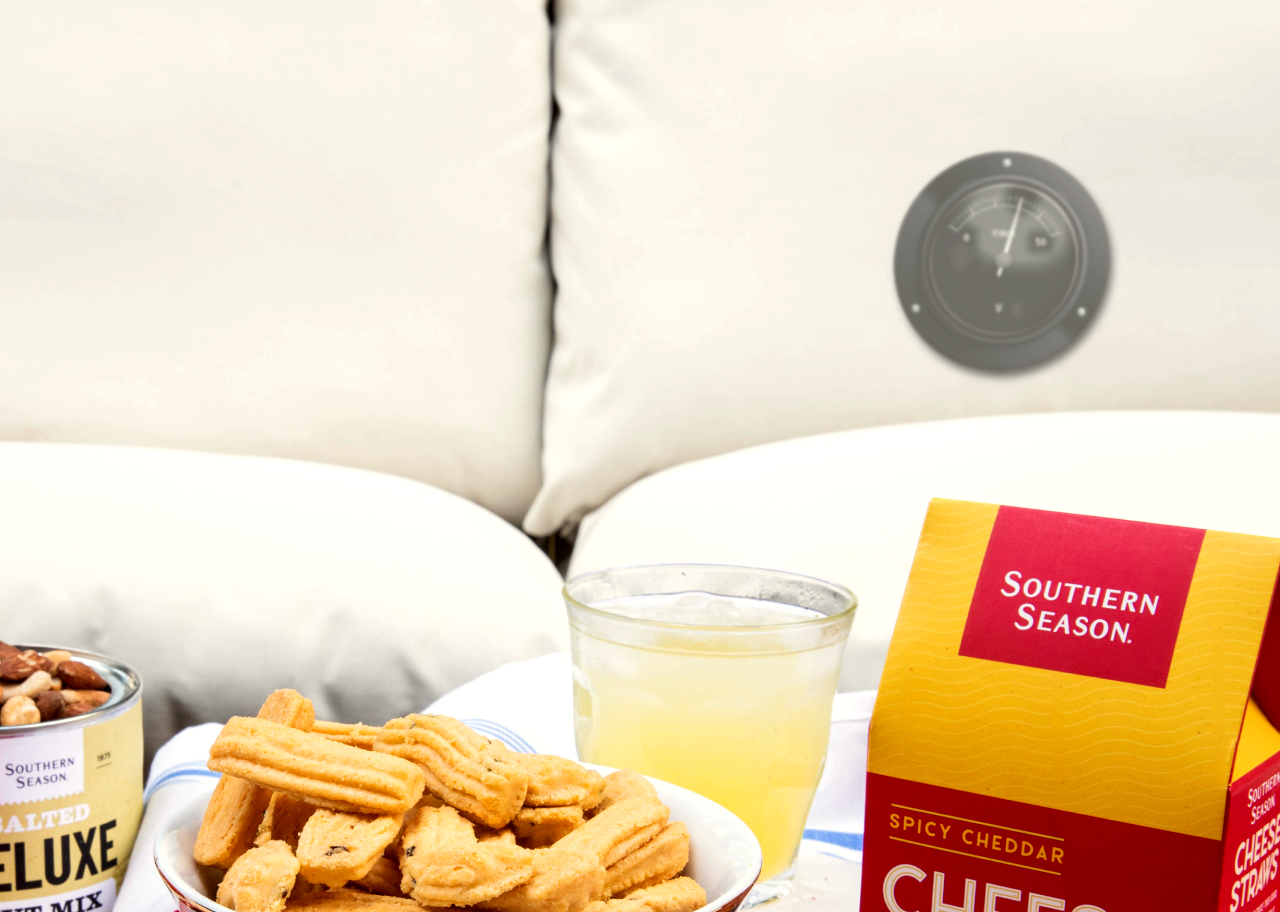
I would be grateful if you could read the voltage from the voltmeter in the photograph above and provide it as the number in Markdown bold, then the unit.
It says **30** V
